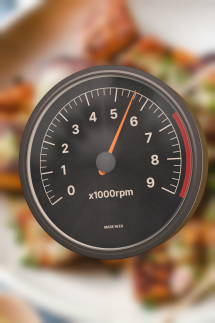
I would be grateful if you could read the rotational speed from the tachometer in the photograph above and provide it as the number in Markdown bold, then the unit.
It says **5600** rpm
